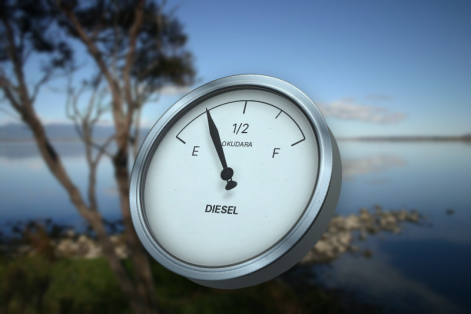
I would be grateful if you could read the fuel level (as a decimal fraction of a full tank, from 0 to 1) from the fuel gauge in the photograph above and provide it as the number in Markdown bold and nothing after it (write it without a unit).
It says **0.25**
